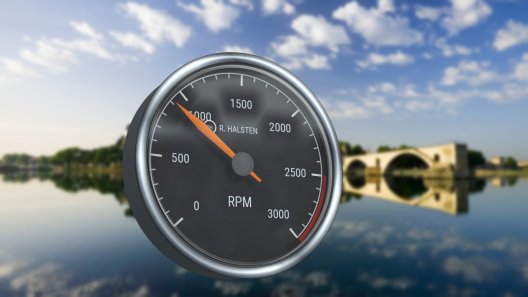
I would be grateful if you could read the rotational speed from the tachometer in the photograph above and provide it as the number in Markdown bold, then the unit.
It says **900** rpm
